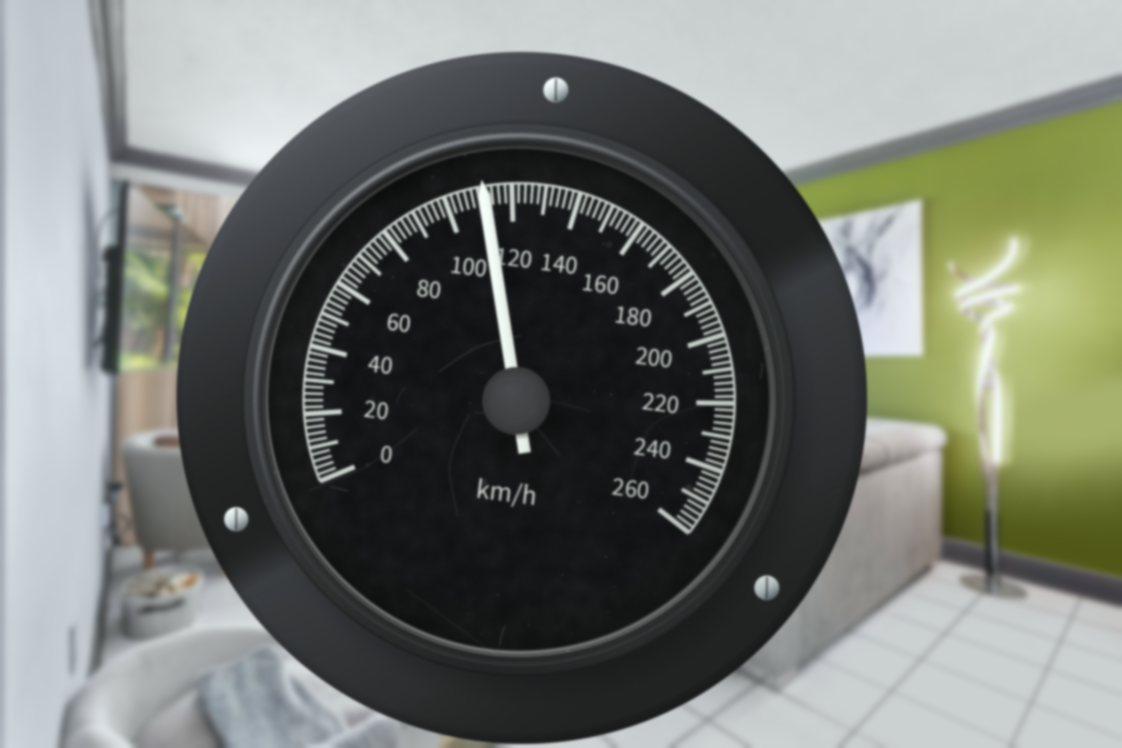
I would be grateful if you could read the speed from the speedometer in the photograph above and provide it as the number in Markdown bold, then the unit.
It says **112** km/h
